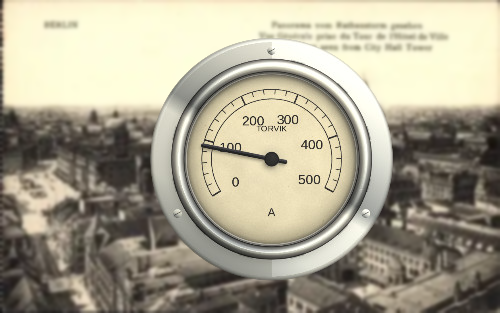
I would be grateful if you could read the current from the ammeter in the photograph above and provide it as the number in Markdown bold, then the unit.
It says **90** A
